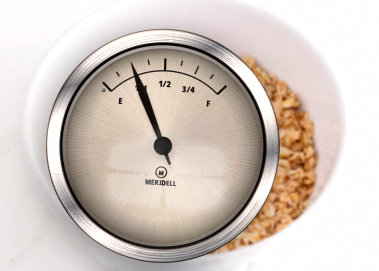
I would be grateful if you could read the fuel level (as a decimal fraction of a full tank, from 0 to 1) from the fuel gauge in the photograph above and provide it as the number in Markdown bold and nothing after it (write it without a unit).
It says **0.25**
